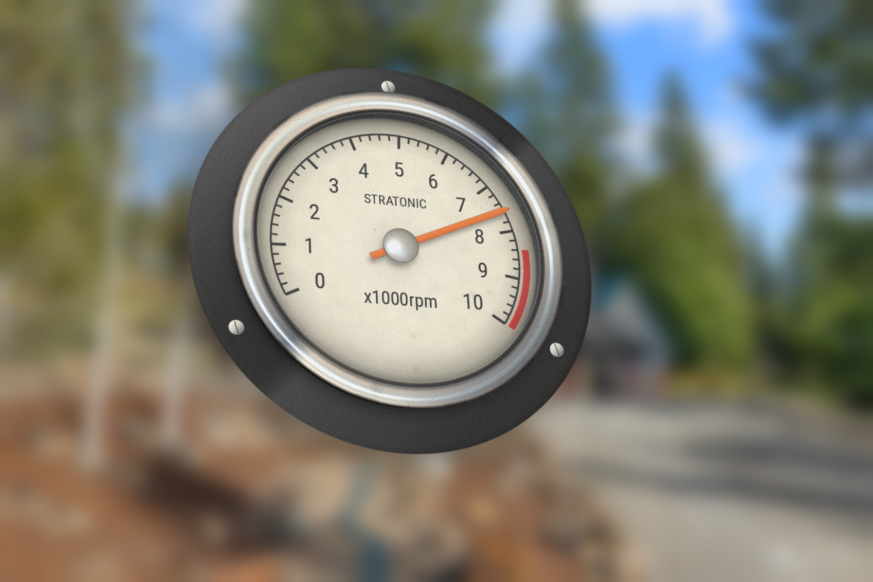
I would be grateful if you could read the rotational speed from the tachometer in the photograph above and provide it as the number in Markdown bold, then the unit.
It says **7600** rpm
